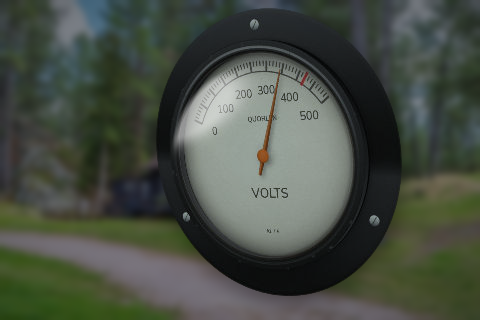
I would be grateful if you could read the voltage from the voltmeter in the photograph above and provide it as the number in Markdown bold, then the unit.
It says **350** V
